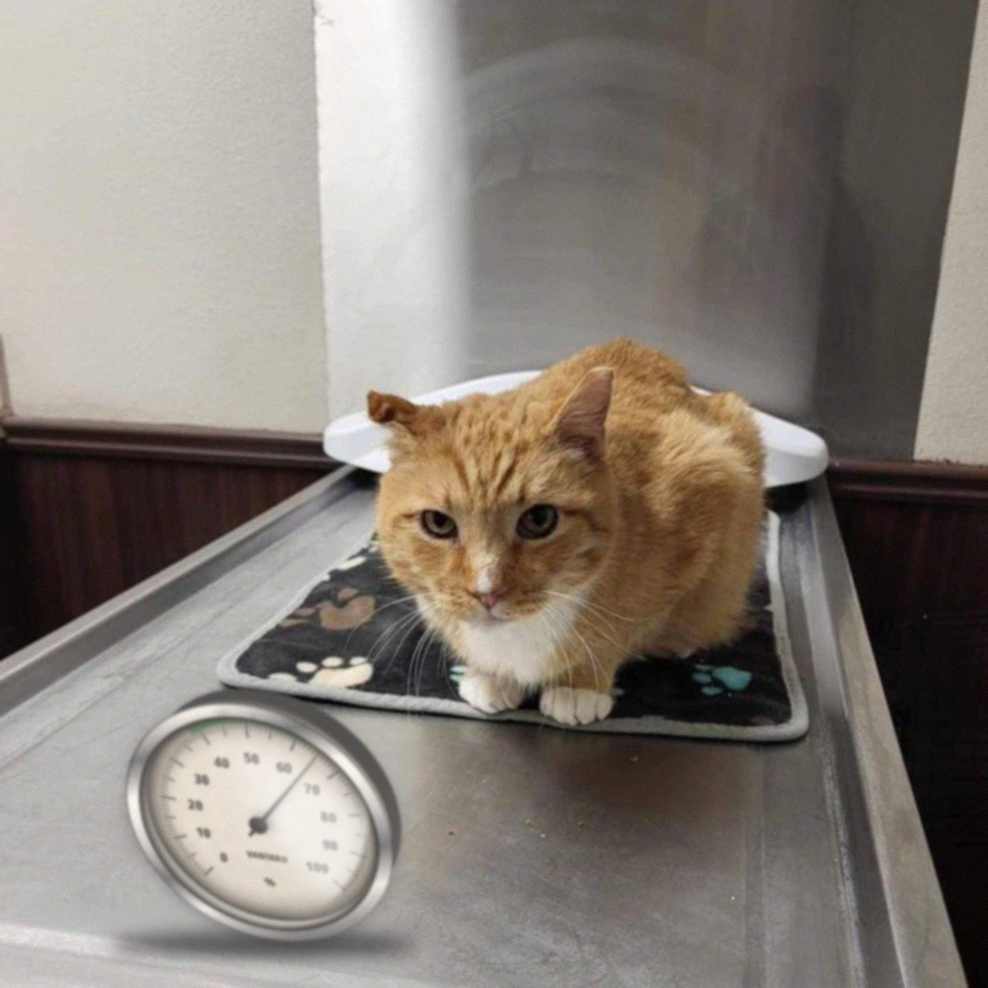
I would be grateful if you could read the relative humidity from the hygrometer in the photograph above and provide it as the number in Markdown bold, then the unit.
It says **65** %
